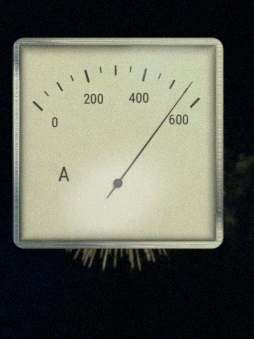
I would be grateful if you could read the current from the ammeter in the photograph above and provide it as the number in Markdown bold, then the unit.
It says **550** A
